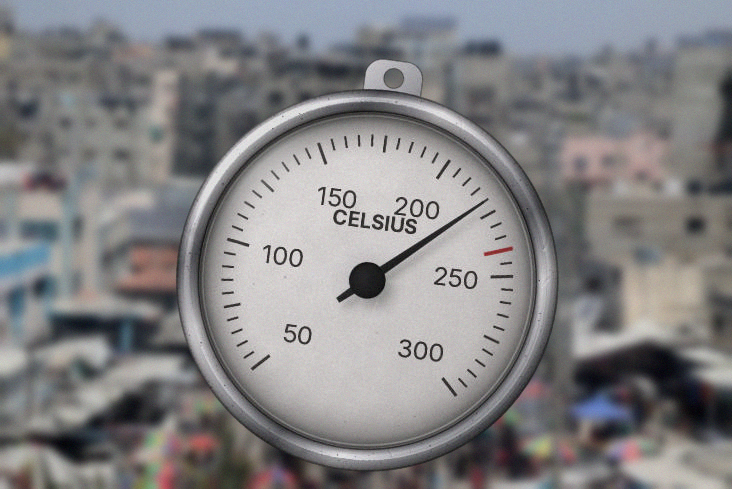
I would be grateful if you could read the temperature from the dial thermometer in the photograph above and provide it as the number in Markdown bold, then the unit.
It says **220** °C
